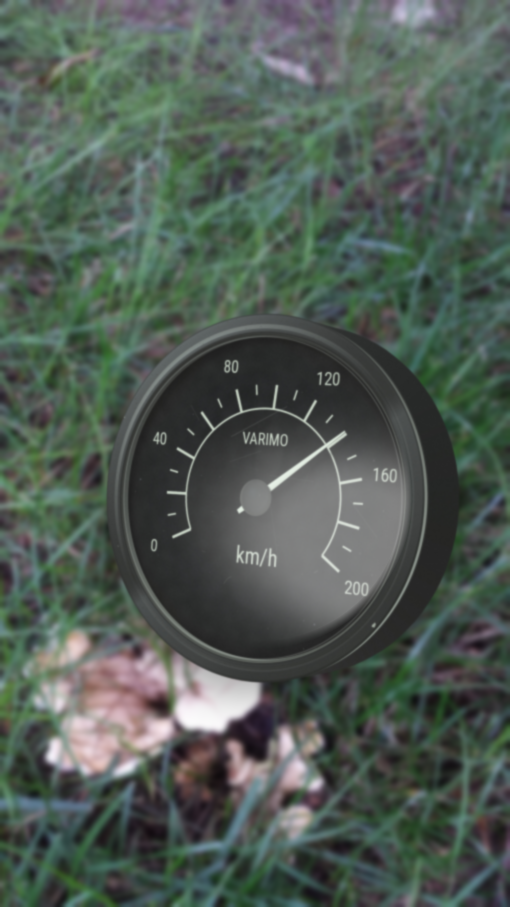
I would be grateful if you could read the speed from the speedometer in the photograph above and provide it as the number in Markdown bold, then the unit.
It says **140** km/h
